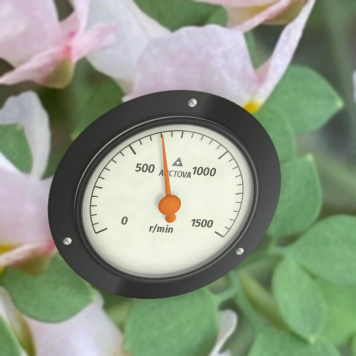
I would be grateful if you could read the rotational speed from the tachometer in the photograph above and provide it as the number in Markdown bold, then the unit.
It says **650** rpm
